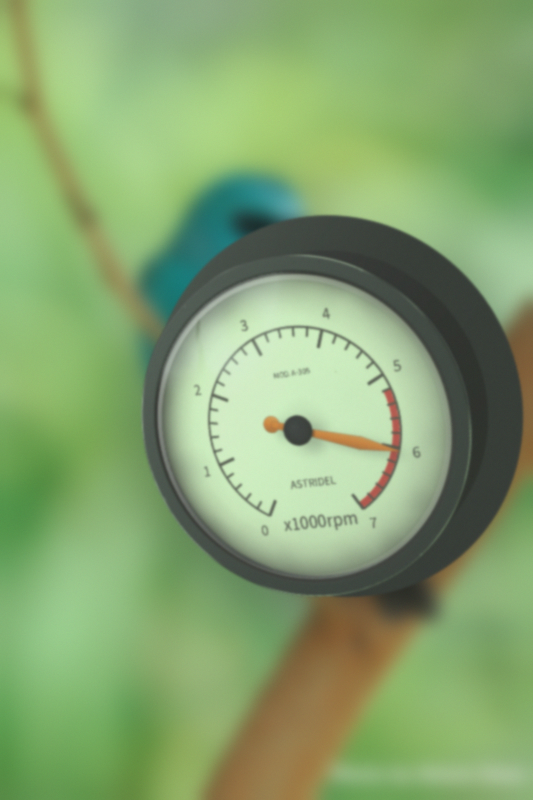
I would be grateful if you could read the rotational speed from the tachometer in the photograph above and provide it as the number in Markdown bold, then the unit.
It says **6000** rpm
